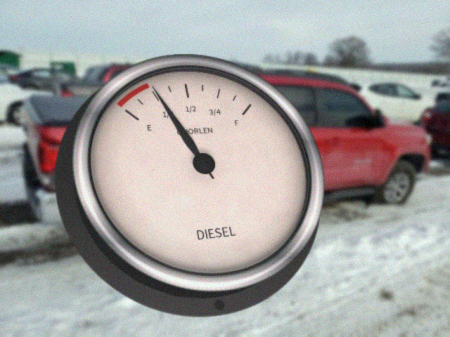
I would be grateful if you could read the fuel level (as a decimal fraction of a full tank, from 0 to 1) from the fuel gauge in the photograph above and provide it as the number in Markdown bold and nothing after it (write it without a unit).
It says **0.25**
